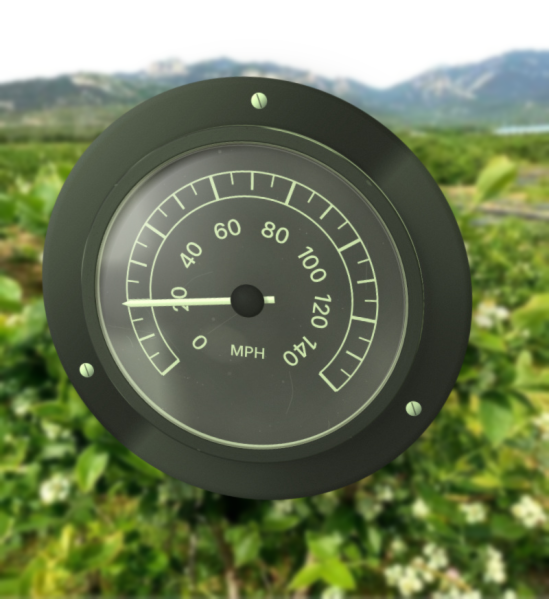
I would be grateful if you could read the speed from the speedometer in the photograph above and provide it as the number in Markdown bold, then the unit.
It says **20** mph
